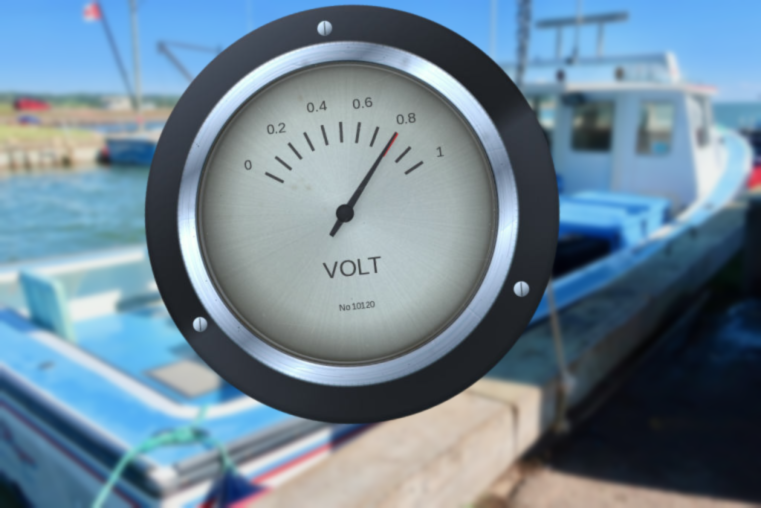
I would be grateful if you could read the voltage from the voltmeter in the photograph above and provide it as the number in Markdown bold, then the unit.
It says **0.8** V
